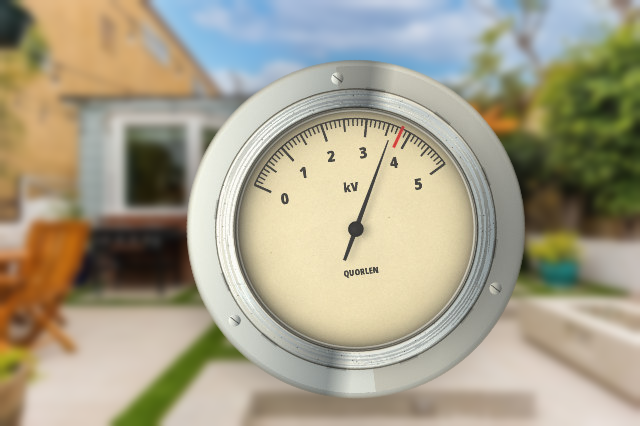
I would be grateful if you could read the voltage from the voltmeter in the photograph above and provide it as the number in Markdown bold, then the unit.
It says **3.6** kV
